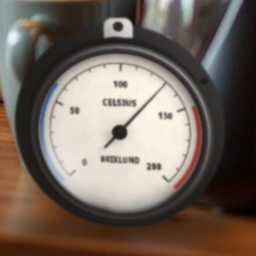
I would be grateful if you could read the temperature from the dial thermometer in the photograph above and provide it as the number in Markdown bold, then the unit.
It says **130** °C
